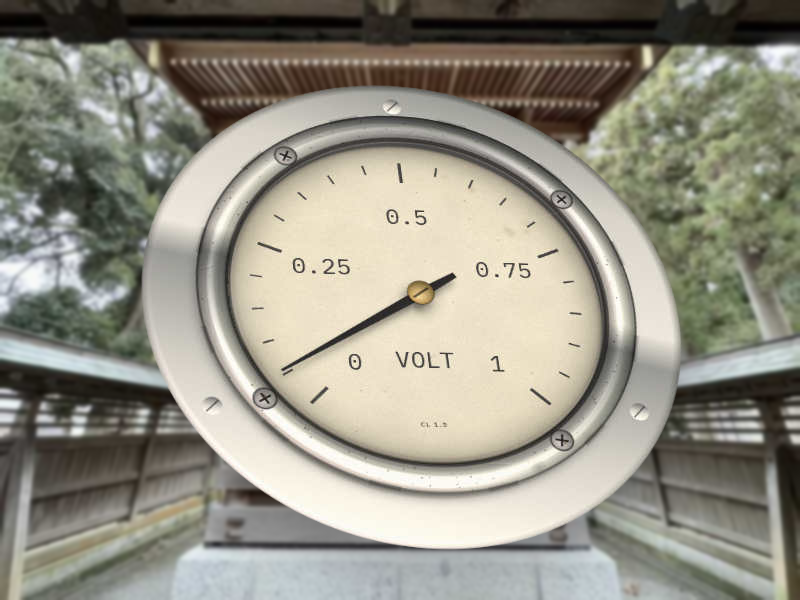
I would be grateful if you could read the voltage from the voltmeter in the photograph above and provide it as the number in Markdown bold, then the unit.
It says **0.05** V
